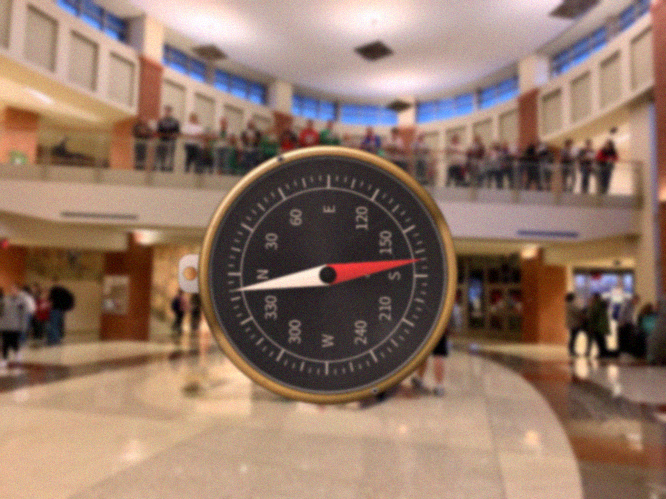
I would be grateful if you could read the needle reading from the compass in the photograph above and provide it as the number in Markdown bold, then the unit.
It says **170** °
